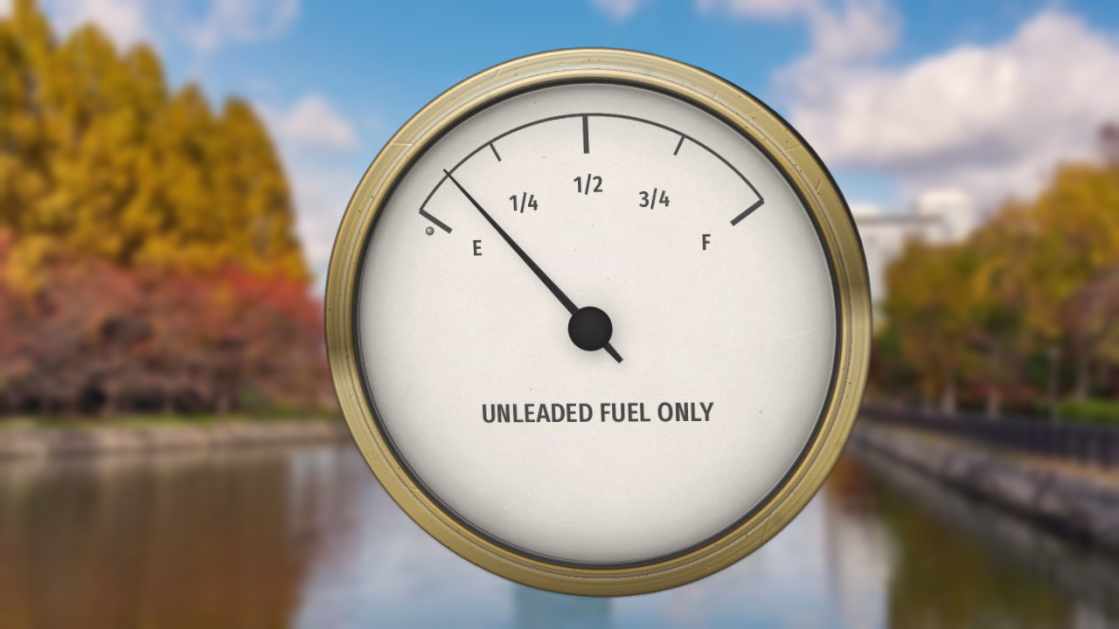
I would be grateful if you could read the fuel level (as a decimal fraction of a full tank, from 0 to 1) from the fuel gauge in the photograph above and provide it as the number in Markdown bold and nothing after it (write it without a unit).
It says **0.125**
